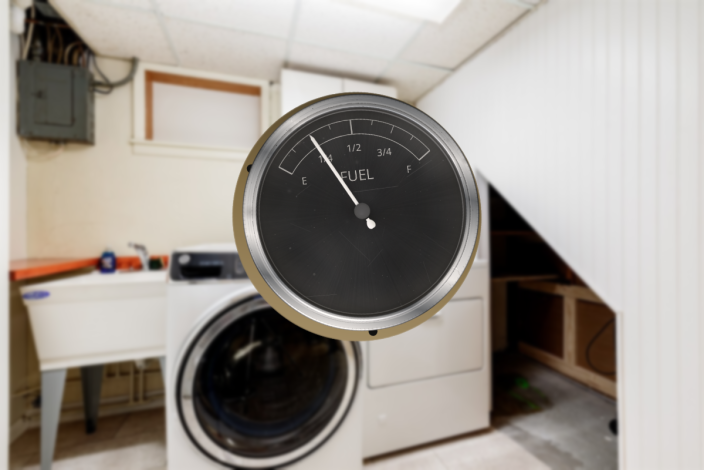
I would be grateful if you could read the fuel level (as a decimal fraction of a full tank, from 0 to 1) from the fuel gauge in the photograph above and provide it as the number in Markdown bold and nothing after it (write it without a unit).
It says **0.25**
